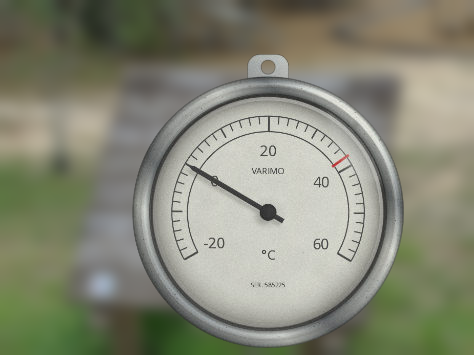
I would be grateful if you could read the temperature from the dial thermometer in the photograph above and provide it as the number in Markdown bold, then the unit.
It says **0** °C
